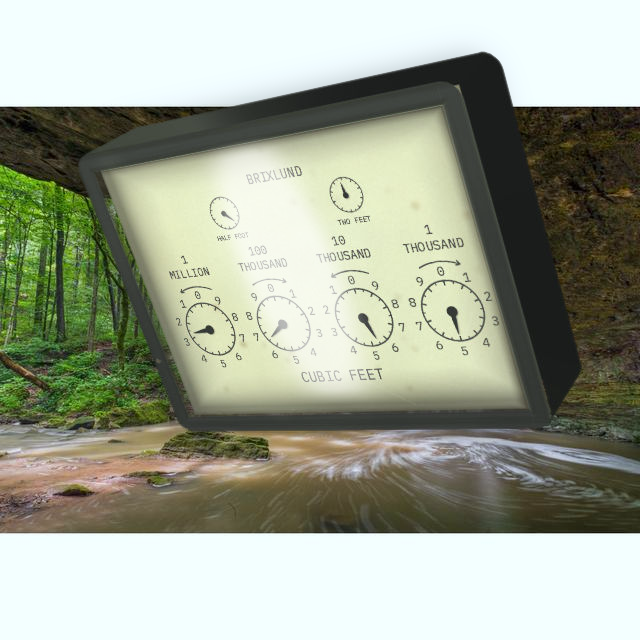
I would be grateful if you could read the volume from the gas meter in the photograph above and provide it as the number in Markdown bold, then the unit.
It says **265500** ft³
